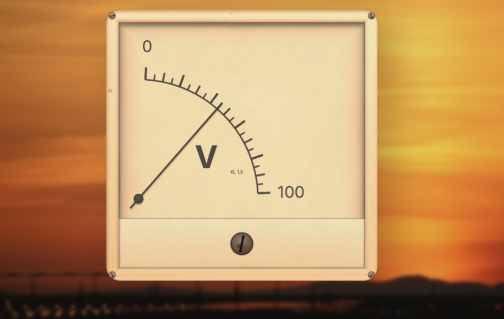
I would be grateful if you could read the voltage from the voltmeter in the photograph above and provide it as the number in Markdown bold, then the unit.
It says **45** V
